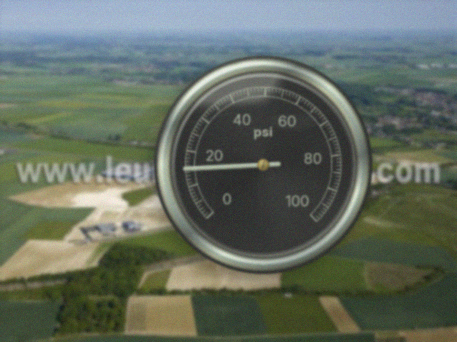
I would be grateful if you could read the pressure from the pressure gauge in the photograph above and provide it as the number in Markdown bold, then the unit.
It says **15** psi
